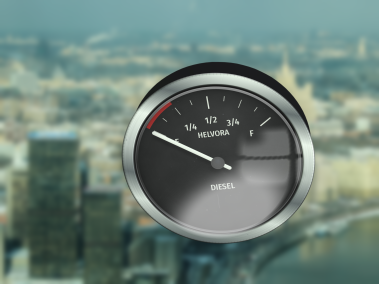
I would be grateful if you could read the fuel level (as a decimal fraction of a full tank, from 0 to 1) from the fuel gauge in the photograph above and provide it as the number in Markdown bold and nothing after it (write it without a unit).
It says **0**
